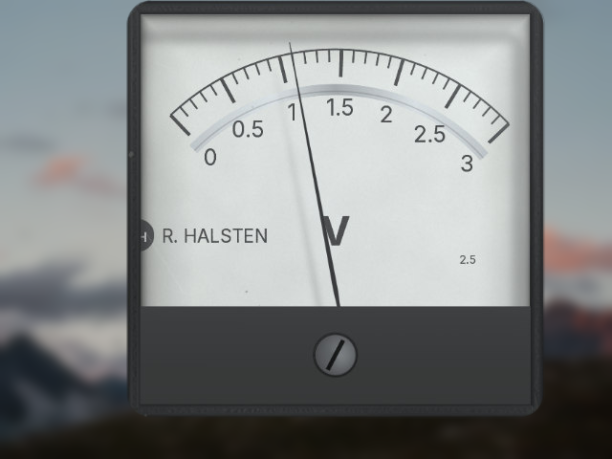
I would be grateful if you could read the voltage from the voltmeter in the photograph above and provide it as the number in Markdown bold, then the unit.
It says **1.1** V
